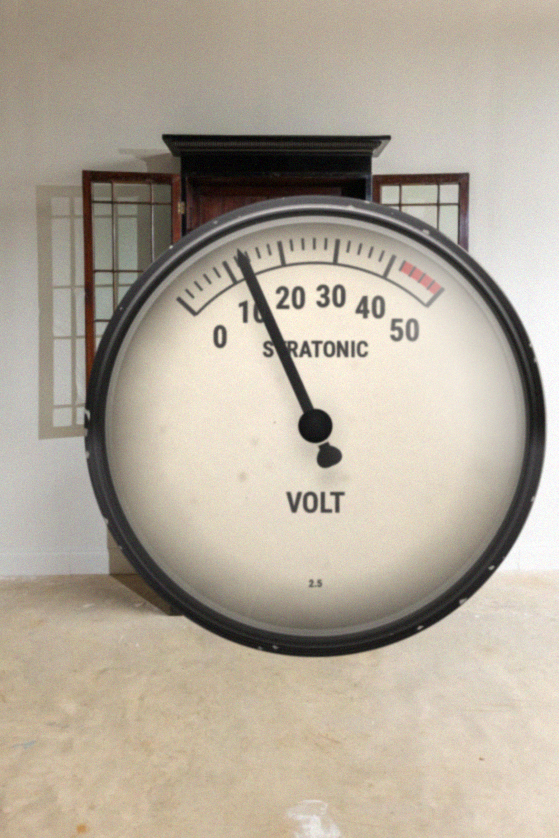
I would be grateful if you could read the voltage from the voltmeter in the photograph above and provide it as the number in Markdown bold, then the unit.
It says **13** V
